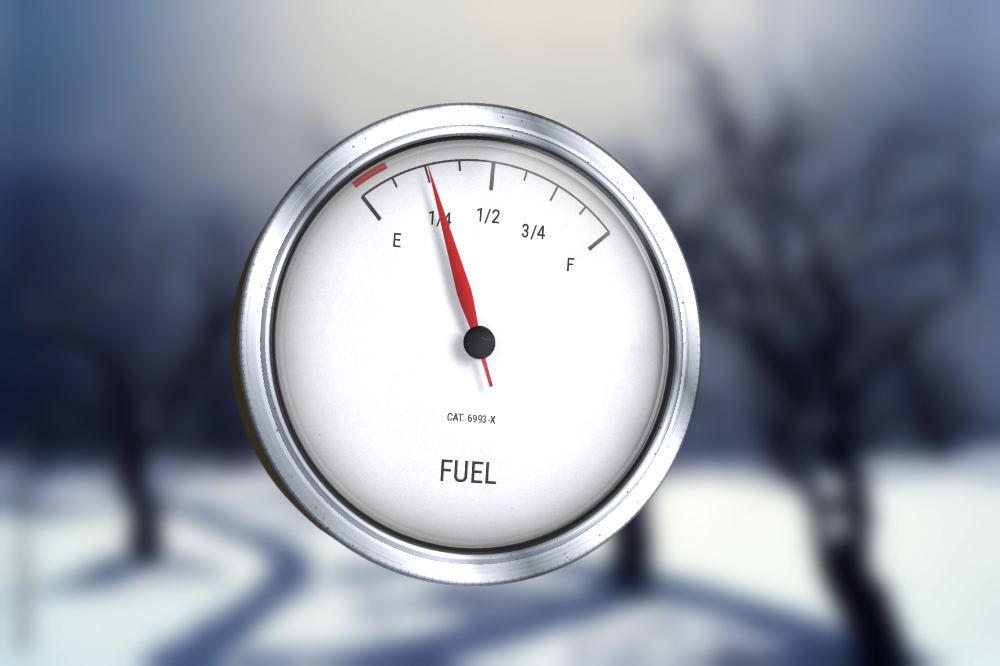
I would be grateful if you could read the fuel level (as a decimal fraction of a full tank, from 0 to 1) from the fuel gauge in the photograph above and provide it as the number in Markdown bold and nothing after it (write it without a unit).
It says **0.25**
